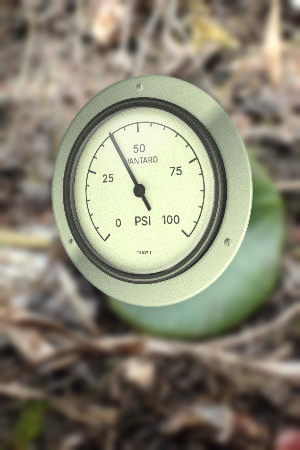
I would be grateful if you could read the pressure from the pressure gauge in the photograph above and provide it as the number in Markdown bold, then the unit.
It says **40** psi
